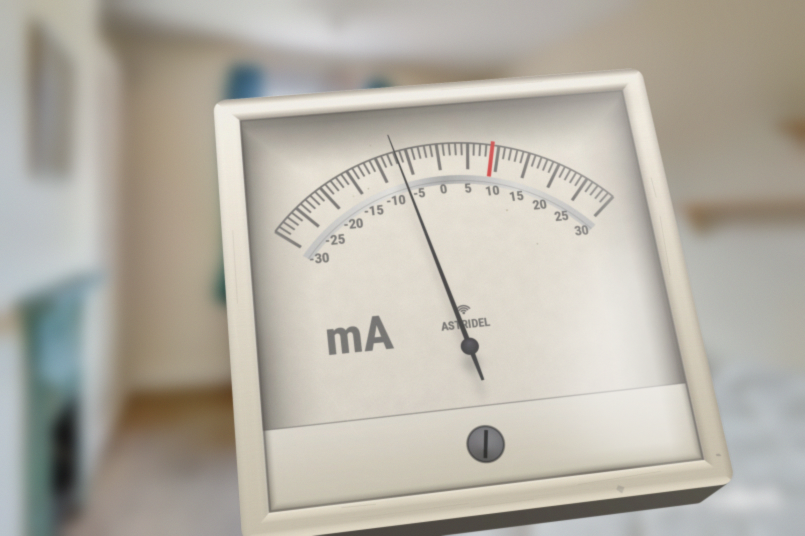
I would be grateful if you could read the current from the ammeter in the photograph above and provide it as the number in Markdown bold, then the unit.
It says **-7** mA
